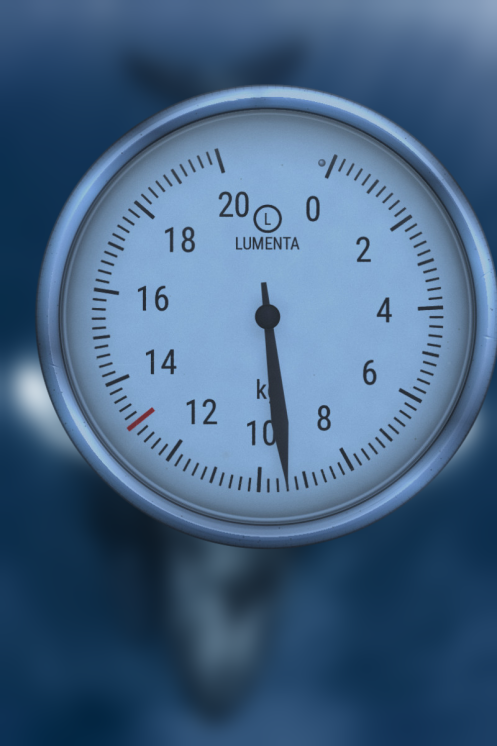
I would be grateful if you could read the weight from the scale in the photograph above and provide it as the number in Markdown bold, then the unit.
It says **9.4** kg
